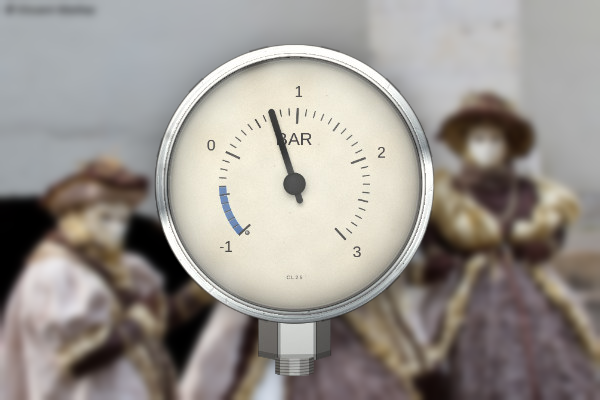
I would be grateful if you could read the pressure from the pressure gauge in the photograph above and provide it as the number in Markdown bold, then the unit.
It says **0.7** bar
